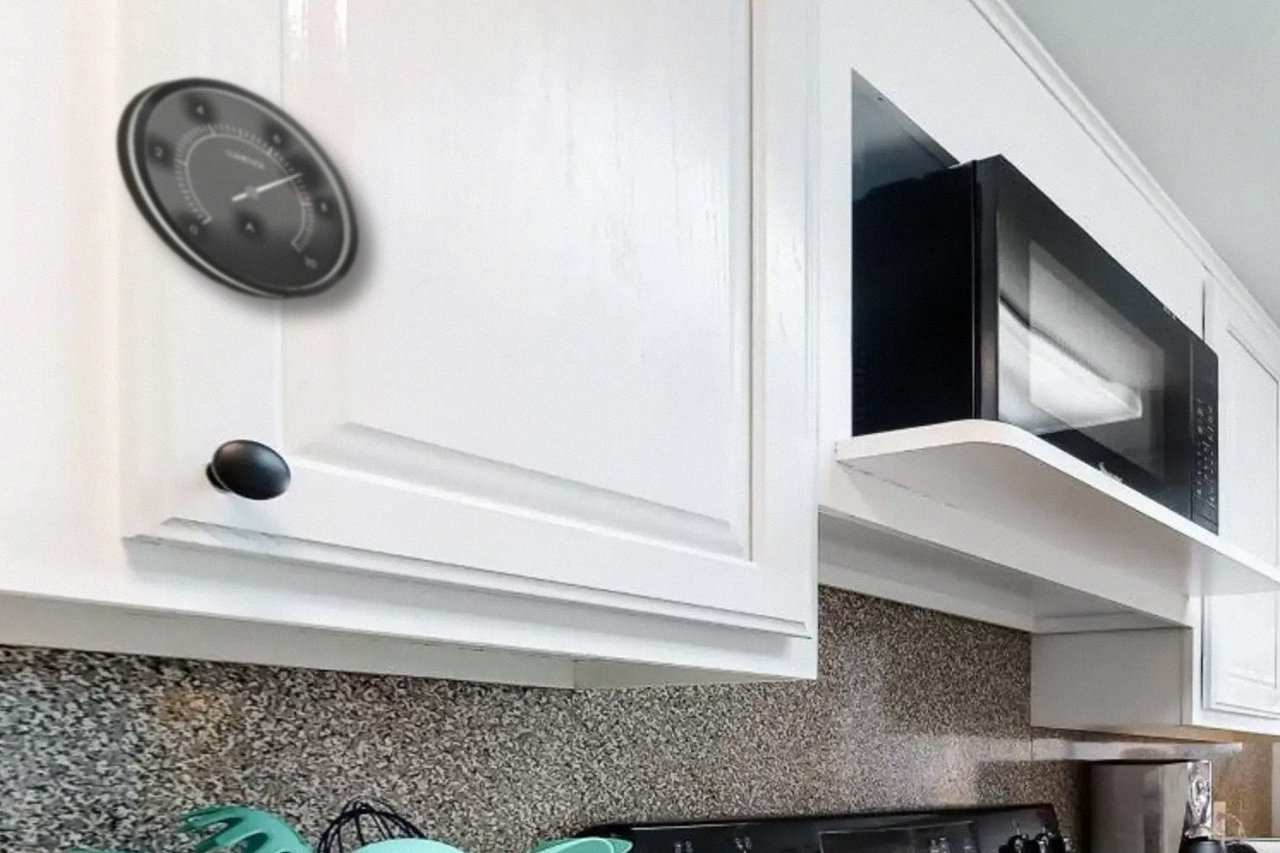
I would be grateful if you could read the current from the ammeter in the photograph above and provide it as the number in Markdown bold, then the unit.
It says **7** A
